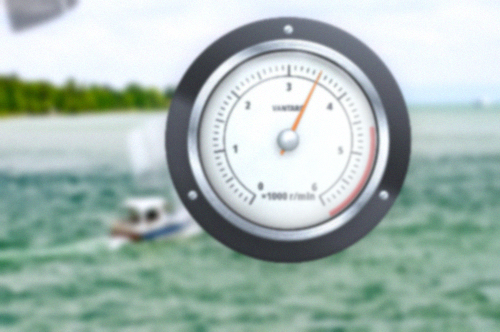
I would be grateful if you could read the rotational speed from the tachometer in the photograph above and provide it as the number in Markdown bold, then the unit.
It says **3500** rpm
